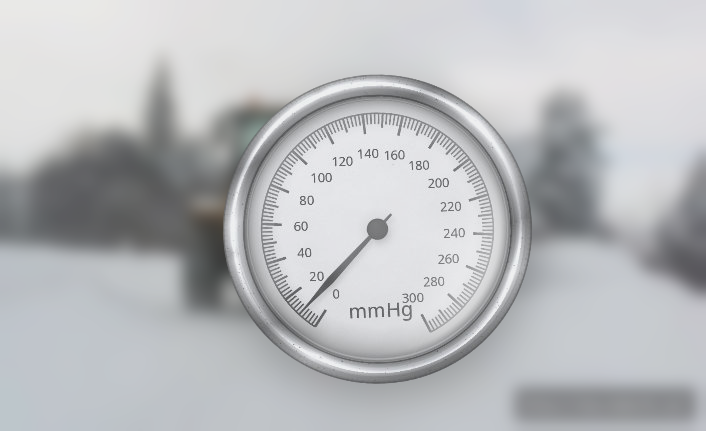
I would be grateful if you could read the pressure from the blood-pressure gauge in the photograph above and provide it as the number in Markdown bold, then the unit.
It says **10** mmHg
